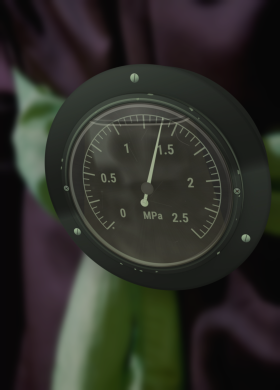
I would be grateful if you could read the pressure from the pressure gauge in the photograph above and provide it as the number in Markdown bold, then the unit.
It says **1.4** MPa
